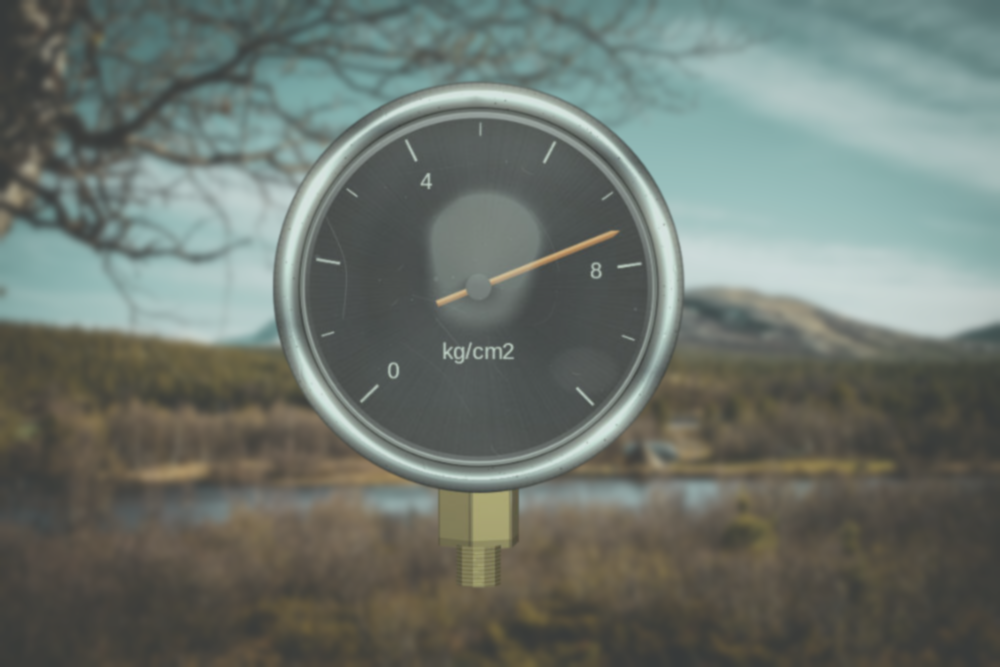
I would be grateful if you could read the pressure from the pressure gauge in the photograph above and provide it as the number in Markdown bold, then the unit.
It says **7.5** kg/cm²
